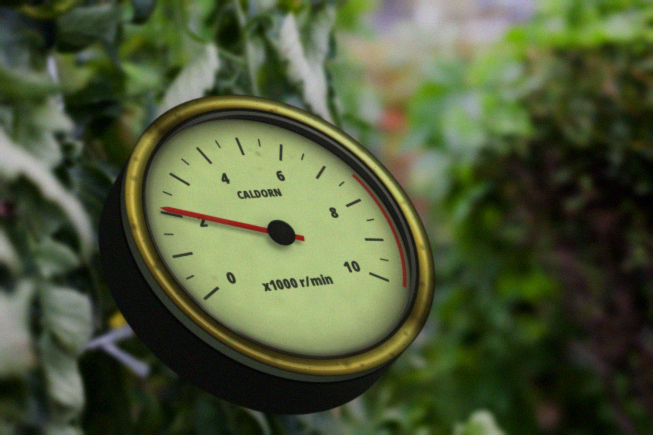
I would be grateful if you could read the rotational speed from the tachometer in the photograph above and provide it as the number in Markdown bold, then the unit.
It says **2000** rpm
